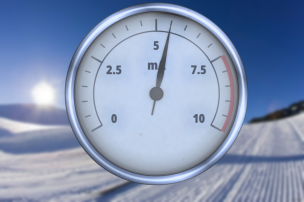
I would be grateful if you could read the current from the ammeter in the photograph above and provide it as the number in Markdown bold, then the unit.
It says **5.5** mA
